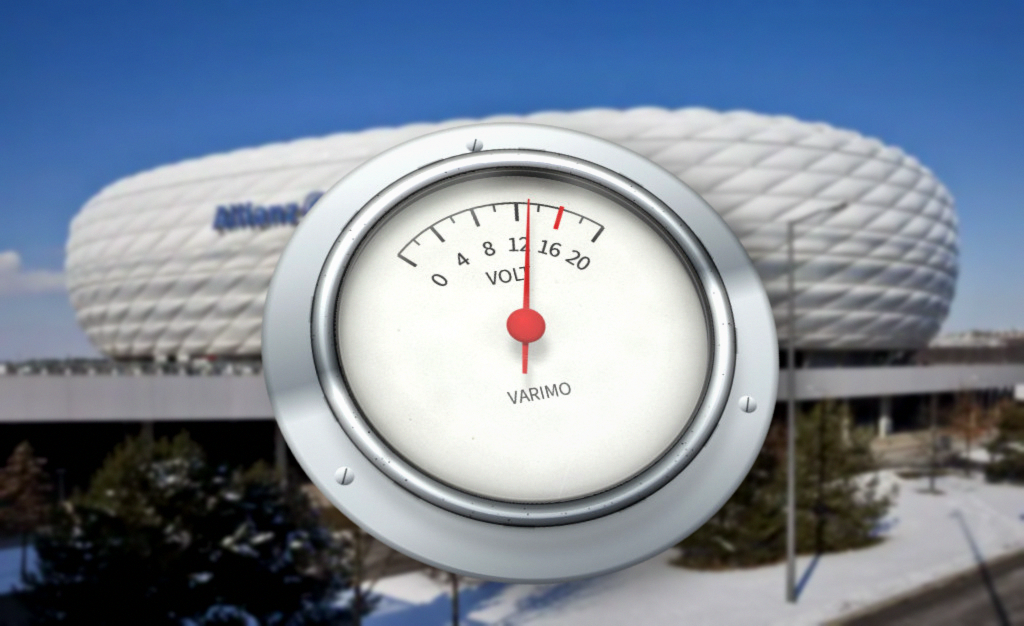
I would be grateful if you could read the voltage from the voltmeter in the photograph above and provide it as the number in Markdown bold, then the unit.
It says **13** V
